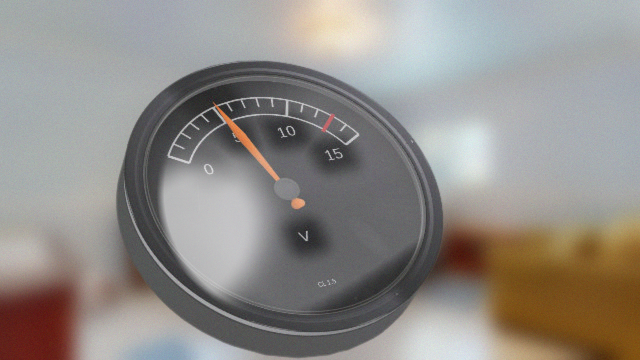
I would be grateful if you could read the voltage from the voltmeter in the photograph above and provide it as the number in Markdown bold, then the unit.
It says **5** V
